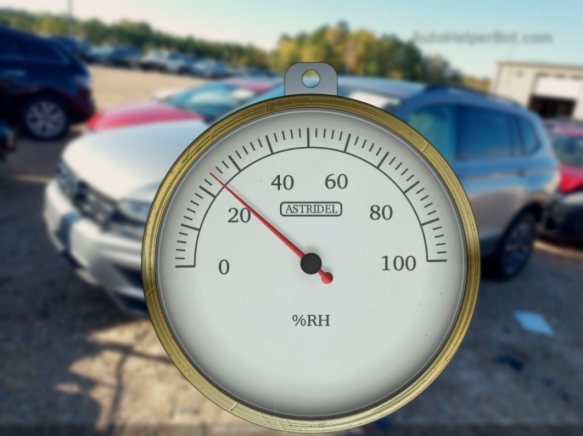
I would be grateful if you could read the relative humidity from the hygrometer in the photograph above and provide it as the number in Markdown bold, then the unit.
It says **24** %
